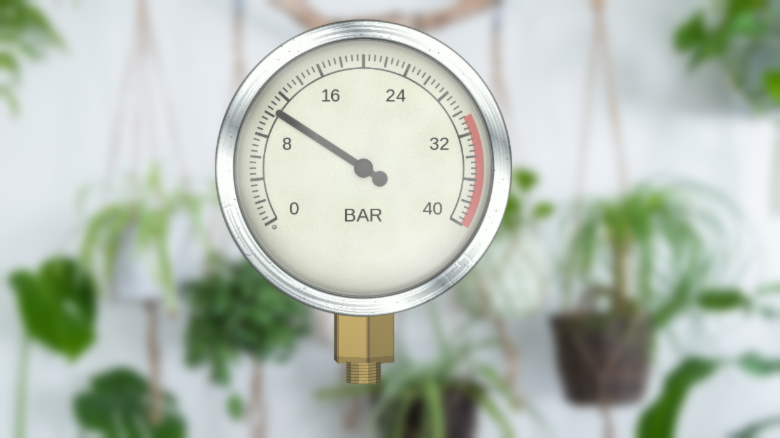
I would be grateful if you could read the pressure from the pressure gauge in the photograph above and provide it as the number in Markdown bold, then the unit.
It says **10.5** bar
